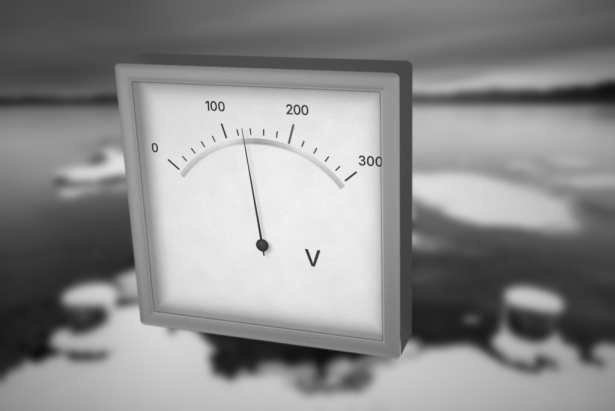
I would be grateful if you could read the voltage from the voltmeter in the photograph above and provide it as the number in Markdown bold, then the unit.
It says **130** V
